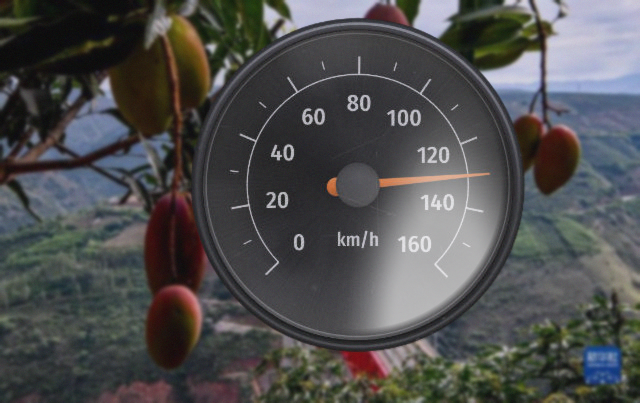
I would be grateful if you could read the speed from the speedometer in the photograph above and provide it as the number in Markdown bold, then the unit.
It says **130** km/h
